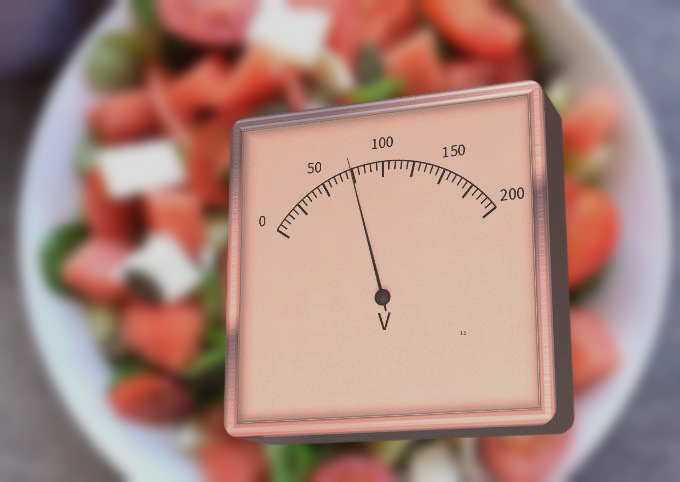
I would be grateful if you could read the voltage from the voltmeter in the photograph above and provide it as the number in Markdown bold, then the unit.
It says **75** V
